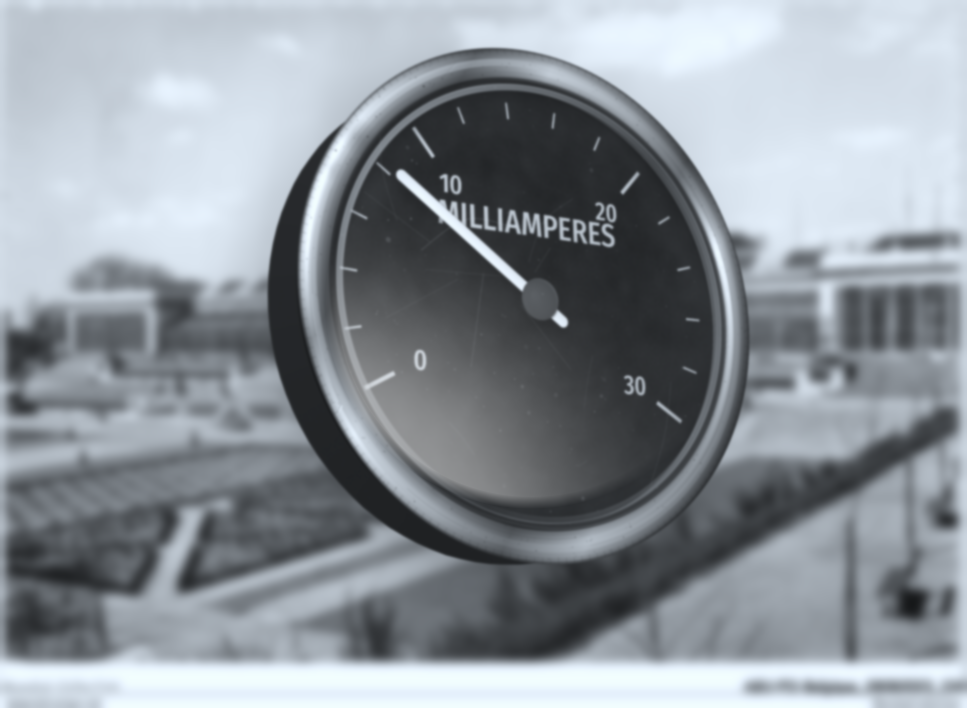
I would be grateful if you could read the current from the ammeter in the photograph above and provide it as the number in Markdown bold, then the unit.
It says **8** mA
